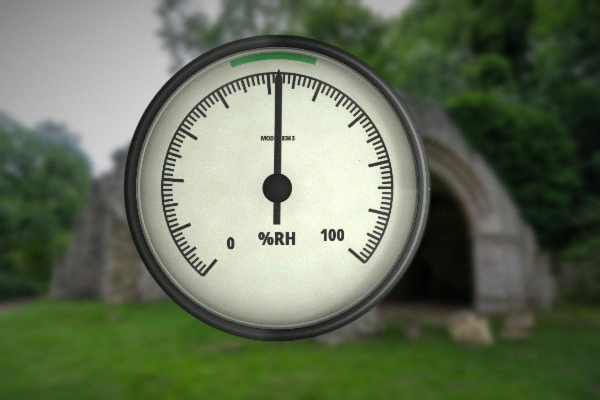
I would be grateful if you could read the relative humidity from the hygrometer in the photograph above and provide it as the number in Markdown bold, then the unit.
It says **52** %
